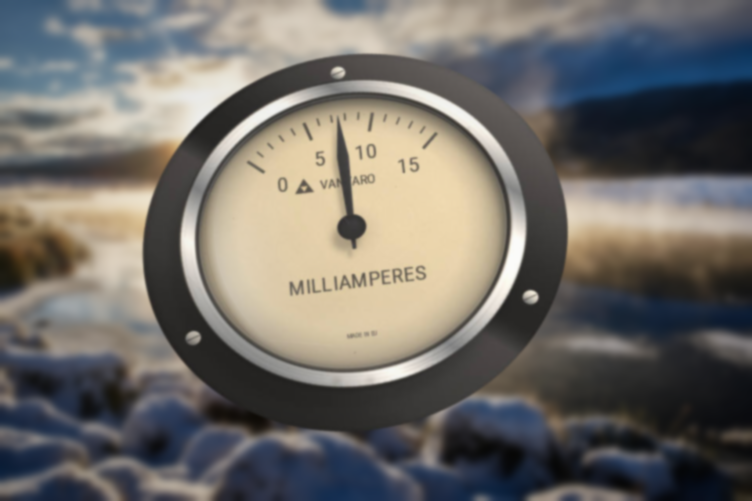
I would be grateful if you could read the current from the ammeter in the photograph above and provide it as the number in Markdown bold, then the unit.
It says **7.5** mA
